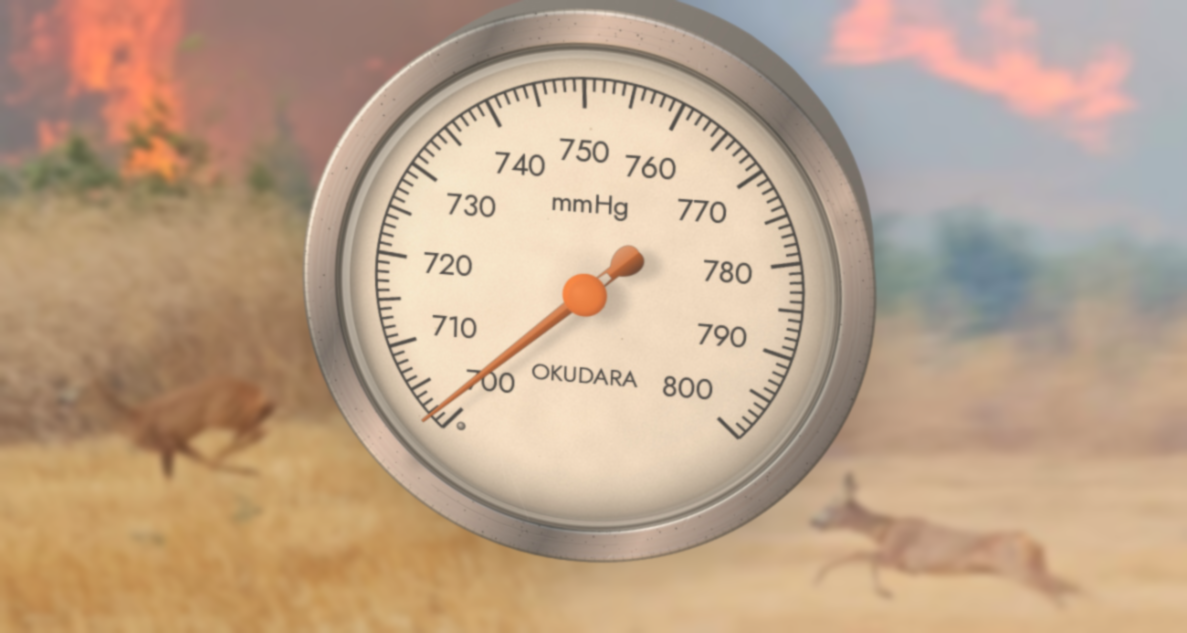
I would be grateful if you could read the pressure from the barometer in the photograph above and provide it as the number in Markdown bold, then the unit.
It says **702** mmHg
